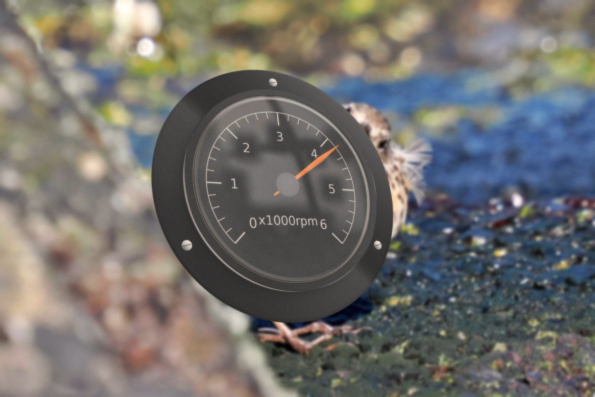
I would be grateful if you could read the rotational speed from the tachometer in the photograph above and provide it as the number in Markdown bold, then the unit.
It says **4200** rpm
